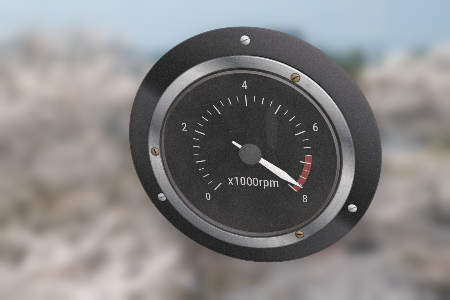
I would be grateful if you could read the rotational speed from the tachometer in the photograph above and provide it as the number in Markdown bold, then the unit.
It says **7750** rpm
